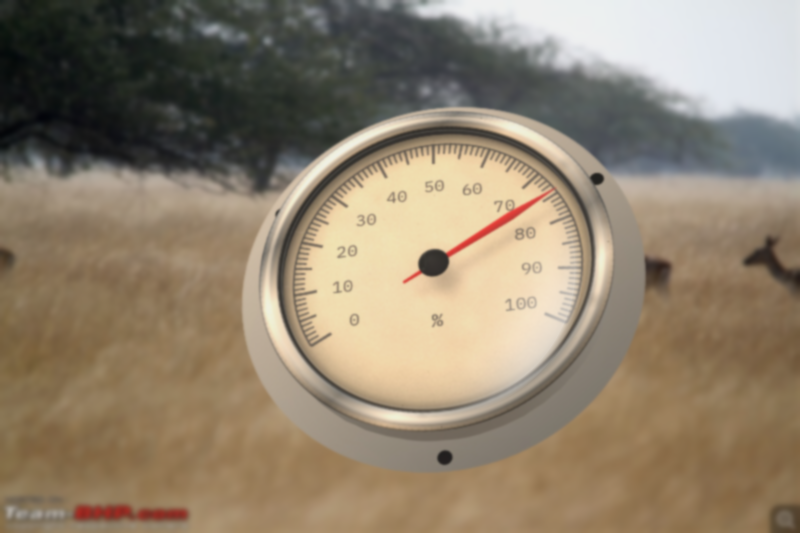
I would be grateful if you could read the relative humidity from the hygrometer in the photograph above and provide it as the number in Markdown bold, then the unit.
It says **75** %
